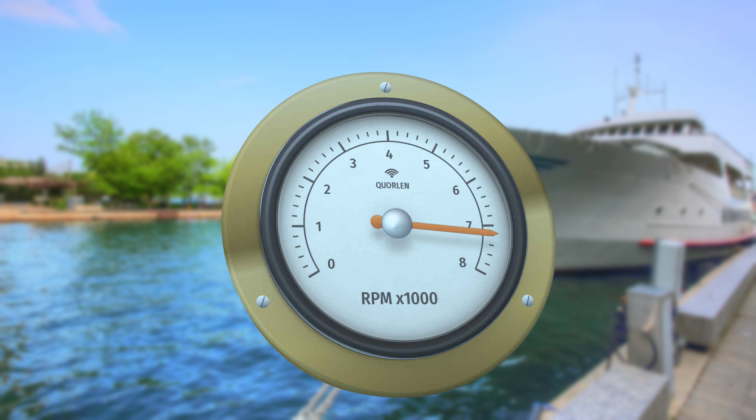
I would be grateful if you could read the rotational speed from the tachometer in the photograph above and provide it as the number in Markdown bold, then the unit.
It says **7200** rpm
